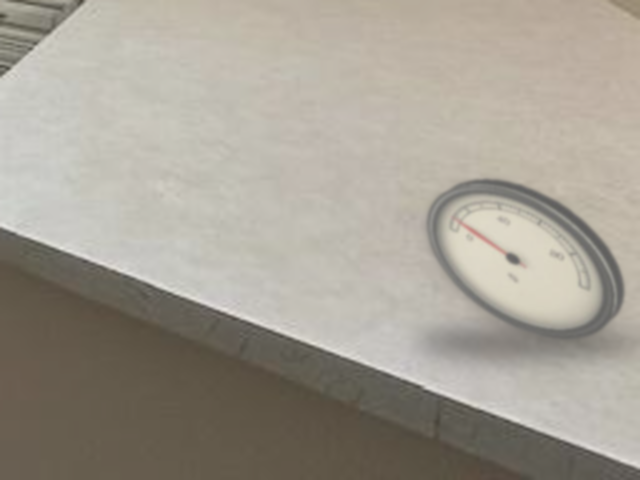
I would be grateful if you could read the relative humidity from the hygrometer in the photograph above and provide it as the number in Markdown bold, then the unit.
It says **10** %
